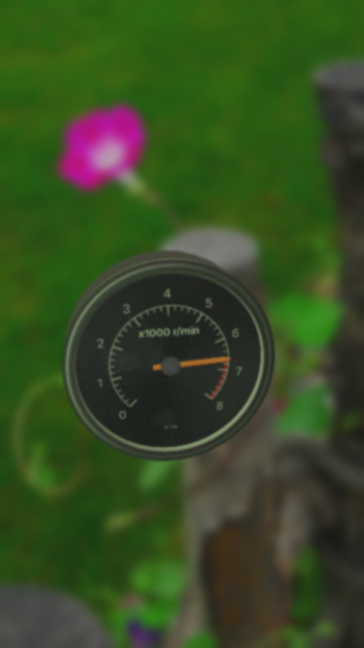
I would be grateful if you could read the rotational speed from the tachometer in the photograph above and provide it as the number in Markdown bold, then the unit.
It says **6600** rpm
